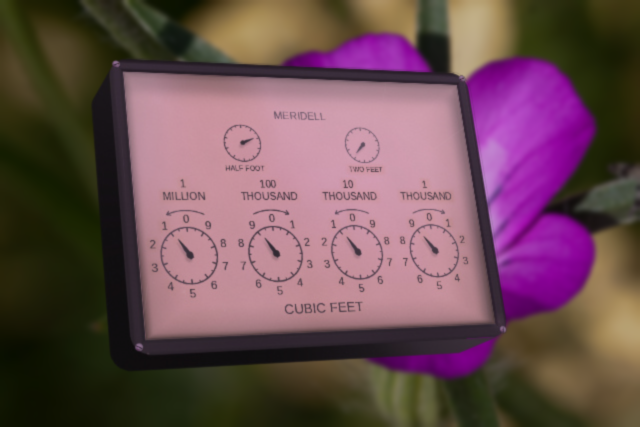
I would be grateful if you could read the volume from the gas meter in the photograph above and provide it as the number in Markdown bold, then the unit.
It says **90900** ft³
